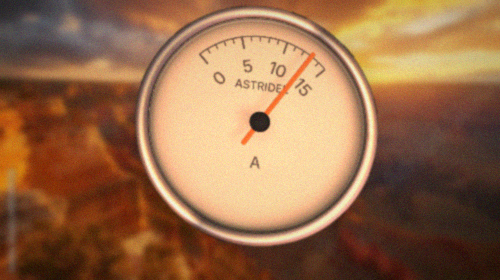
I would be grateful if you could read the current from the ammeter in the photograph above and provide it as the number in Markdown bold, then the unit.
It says **13** A
